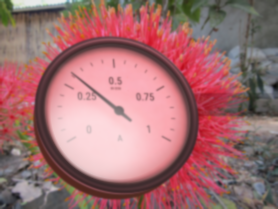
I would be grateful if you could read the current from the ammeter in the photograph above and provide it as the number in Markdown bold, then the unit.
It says **0.3** A
